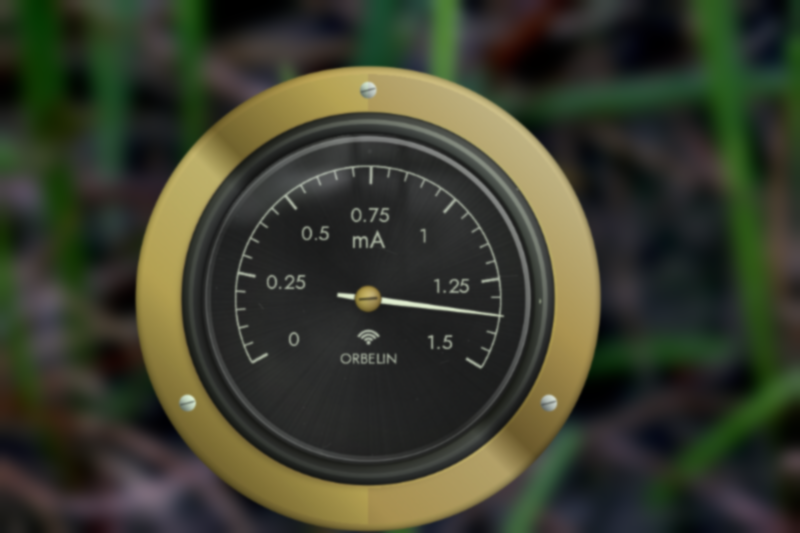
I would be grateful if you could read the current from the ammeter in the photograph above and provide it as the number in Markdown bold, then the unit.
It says **1.35** mA
